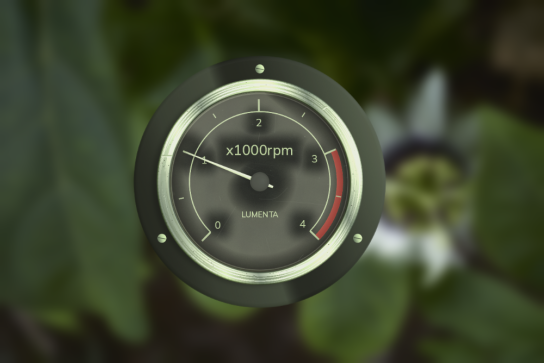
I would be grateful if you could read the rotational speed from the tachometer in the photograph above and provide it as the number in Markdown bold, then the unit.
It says **1000** rpm
